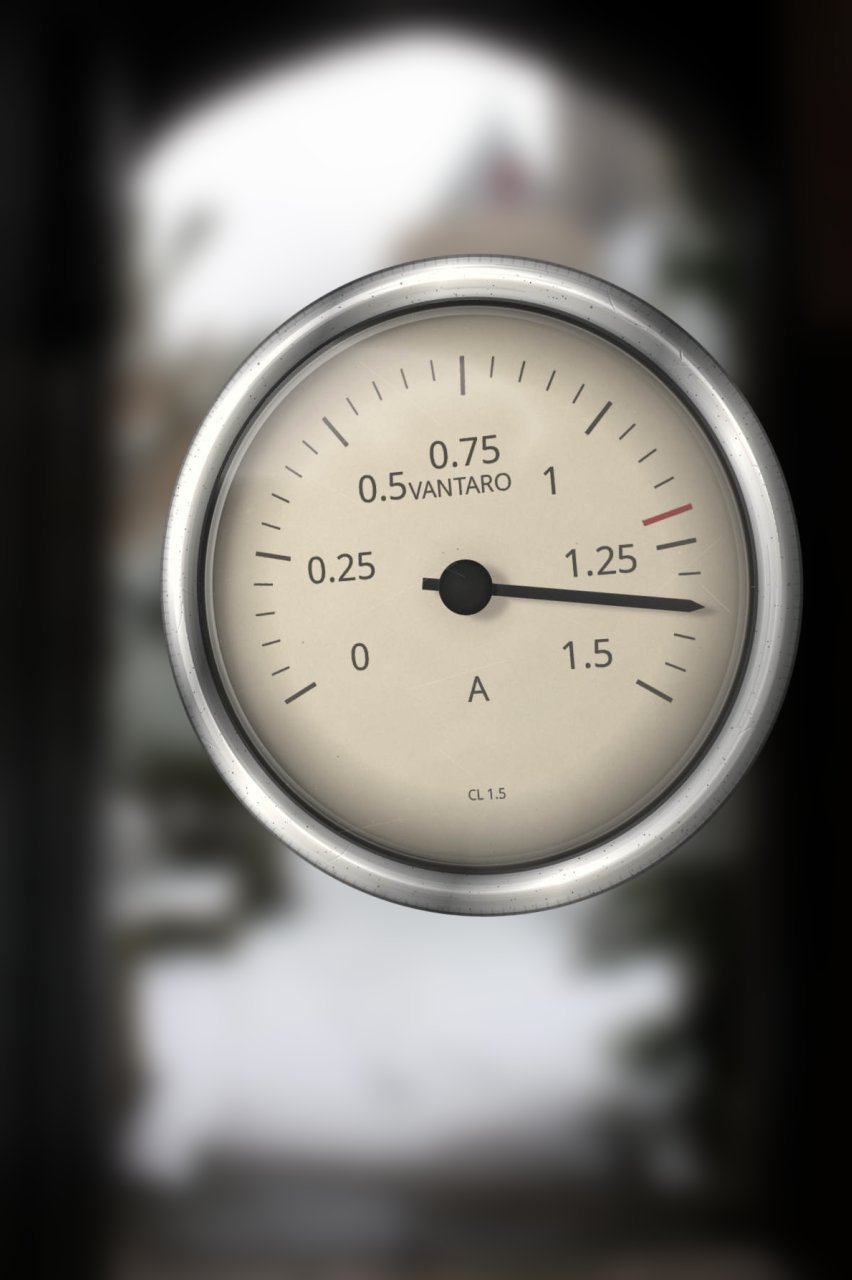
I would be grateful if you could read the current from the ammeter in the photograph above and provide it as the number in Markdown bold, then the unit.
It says **1.35** A
